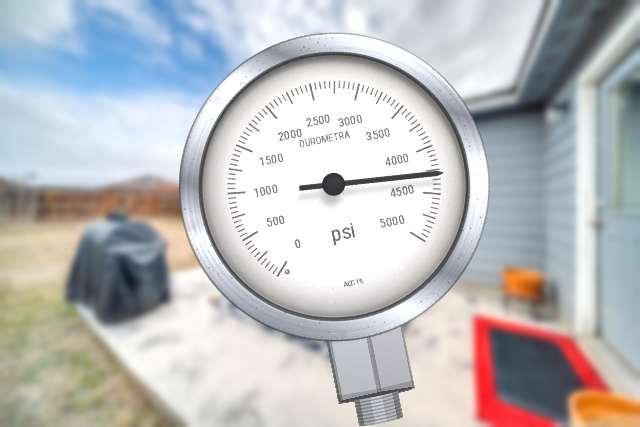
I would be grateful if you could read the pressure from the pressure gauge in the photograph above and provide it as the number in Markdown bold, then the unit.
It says **4300** psi
